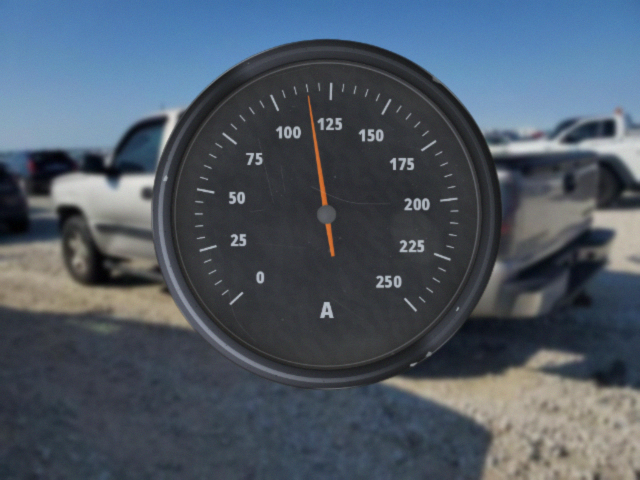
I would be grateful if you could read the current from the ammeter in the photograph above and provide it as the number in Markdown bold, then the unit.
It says **115** A
